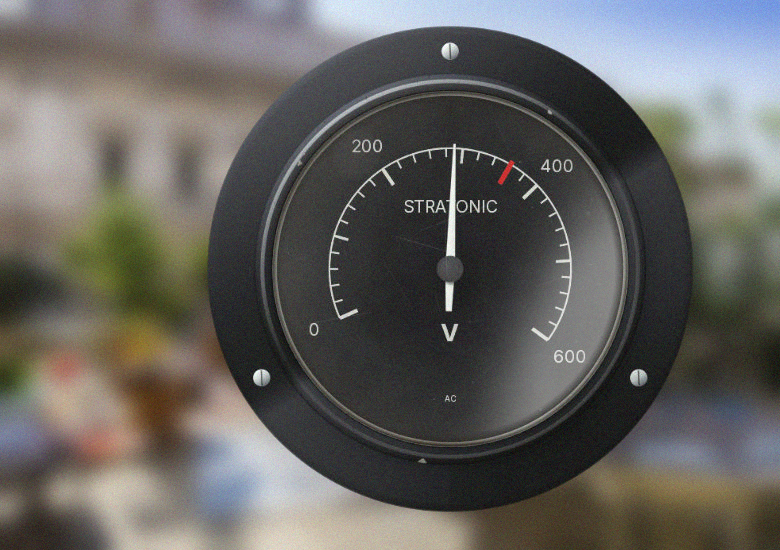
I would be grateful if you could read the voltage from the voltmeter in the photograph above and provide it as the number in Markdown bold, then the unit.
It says **290** V
